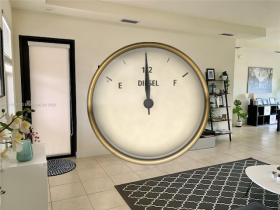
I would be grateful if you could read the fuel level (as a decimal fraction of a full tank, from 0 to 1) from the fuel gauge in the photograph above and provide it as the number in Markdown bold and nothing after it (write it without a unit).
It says **0.5**
